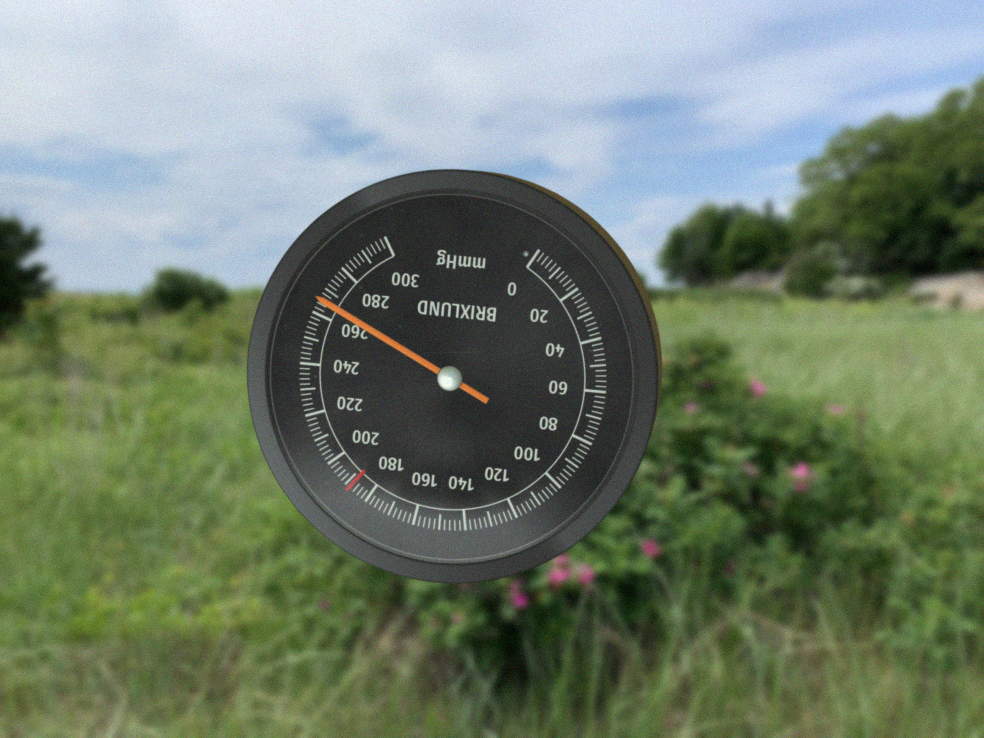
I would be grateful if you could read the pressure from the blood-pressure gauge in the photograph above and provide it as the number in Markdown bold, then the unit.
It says **266** mmHg
